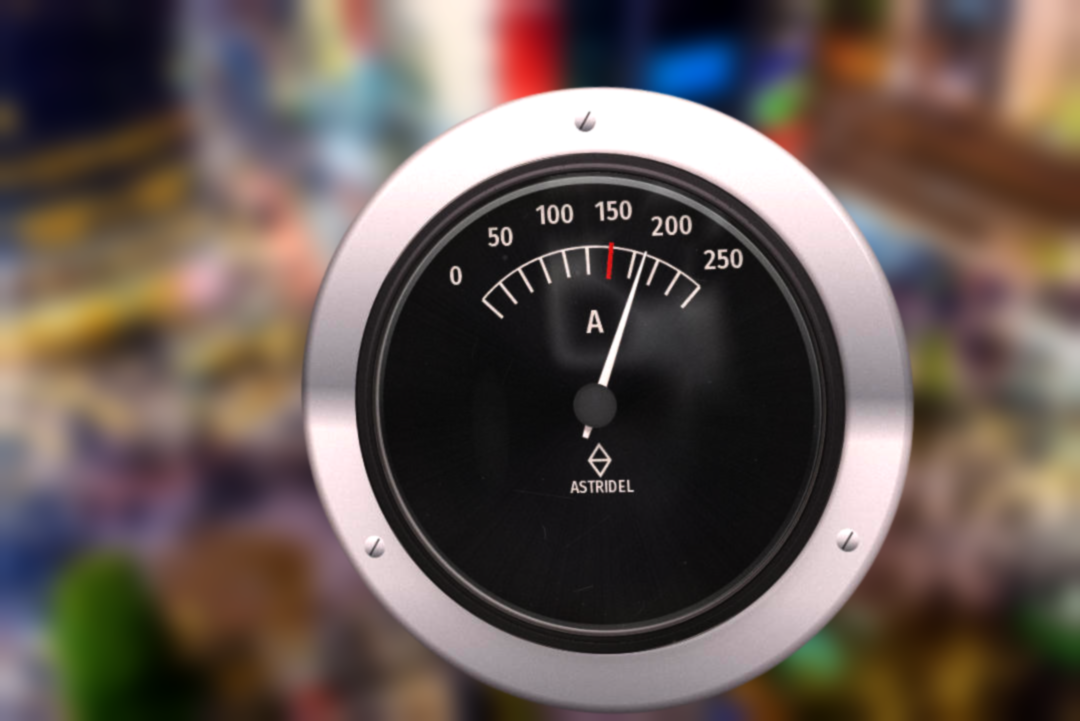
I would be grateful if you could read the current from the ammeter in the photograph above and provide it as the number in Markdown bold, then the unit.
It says **187.5** A
